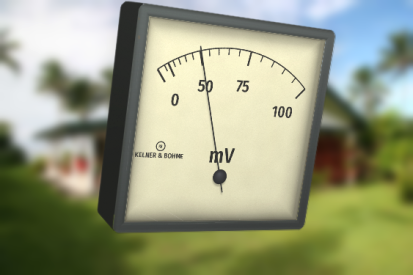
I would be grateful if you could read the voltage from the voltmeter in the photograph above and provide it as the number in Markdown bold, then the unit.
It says **50** mV
